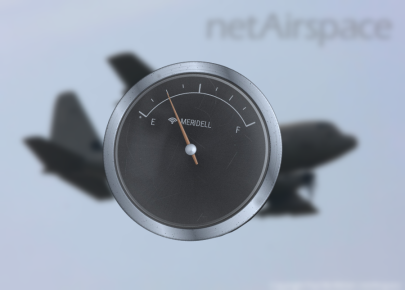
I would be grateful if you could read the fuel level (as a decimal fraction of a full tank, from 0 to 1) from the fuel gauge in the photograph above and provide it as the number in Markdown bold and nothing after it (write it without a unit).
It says **0.25**
